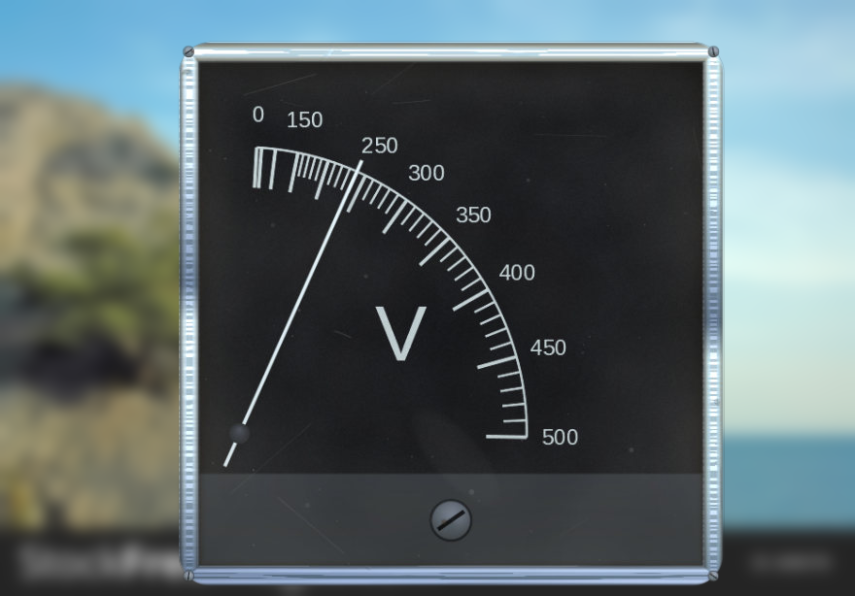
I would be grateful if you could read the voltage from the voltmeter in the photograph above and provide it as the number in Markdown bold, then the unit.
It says **240** V
